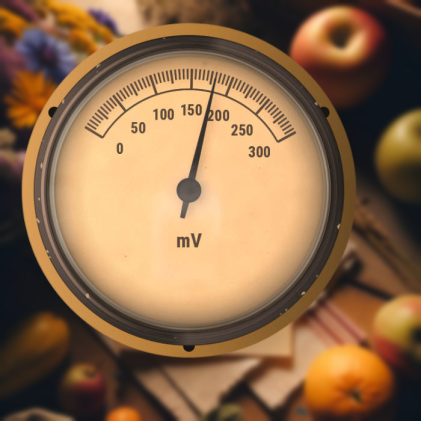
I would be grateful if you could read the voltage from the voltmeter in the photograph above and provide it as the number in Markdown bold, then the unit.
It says **180** mV
